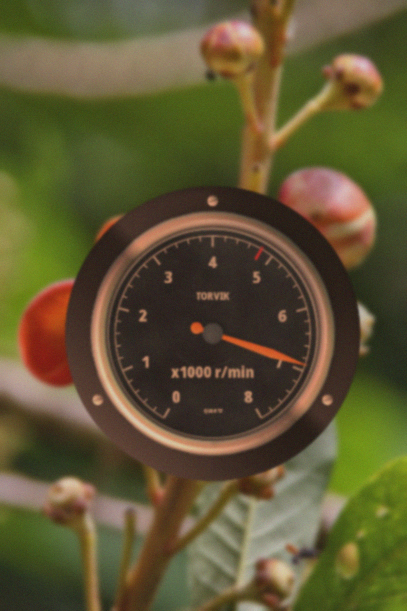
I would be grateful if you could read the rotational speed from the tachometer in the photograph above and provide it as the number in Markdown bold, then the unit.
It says **6900** rpm
